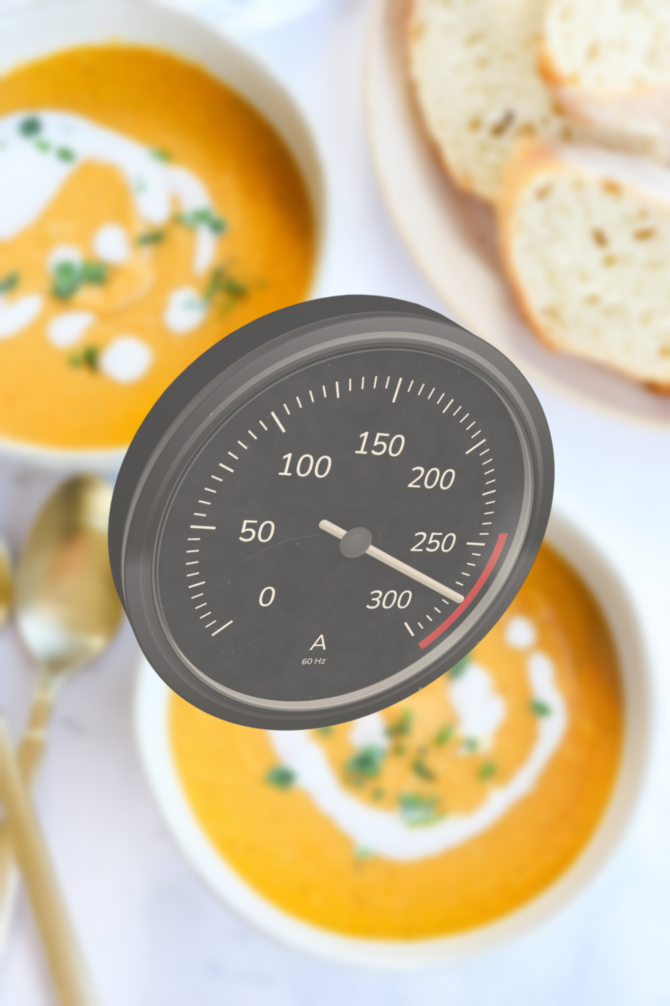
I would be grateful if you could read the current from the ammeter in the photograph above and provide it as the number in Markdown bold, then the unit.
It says **275** A
